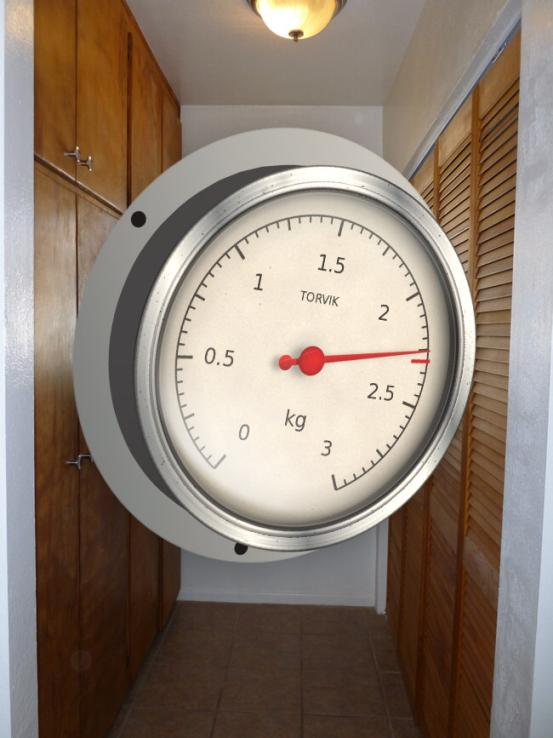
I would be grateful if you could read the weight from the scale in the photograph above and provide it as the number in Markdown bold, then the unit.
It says **2.25** kg
